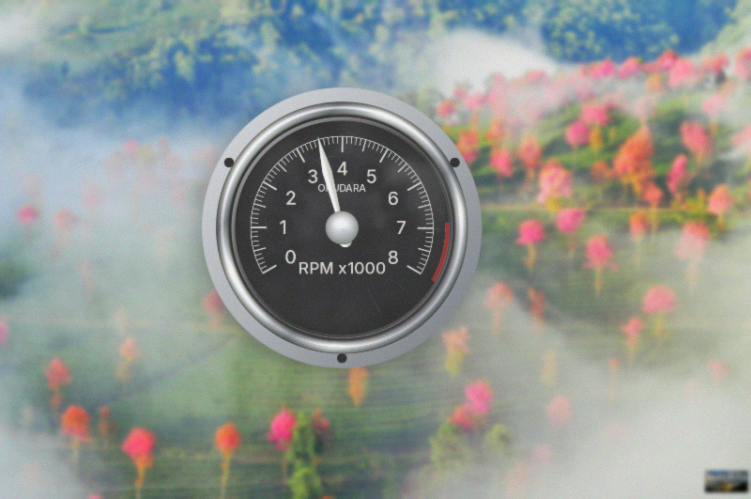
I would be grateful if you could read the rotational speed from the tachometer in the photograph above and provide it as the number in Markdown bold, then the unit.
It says **3500** rpm
